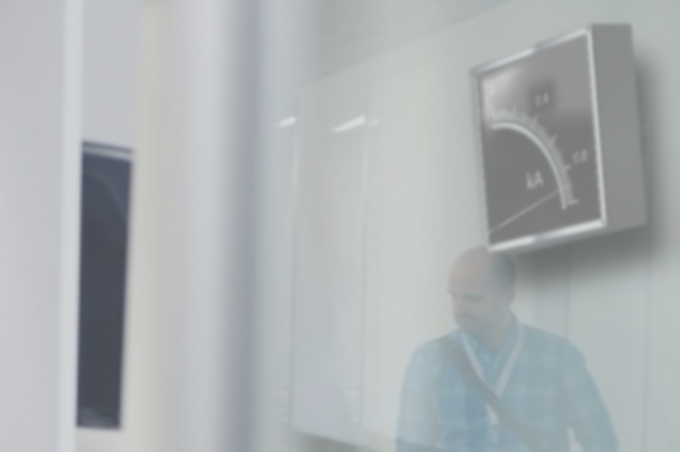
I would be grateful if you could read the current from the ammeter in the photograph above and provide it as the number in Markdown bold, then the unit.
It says **0.9** kA
